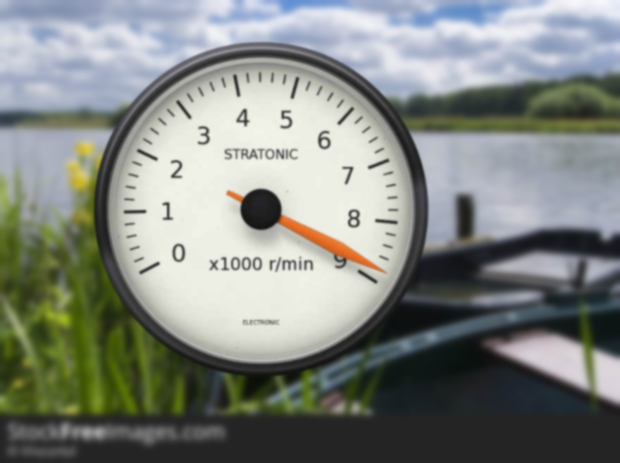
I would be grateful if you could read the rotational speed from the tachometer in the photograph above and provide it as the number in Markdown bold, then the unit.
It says **8800** rpm
